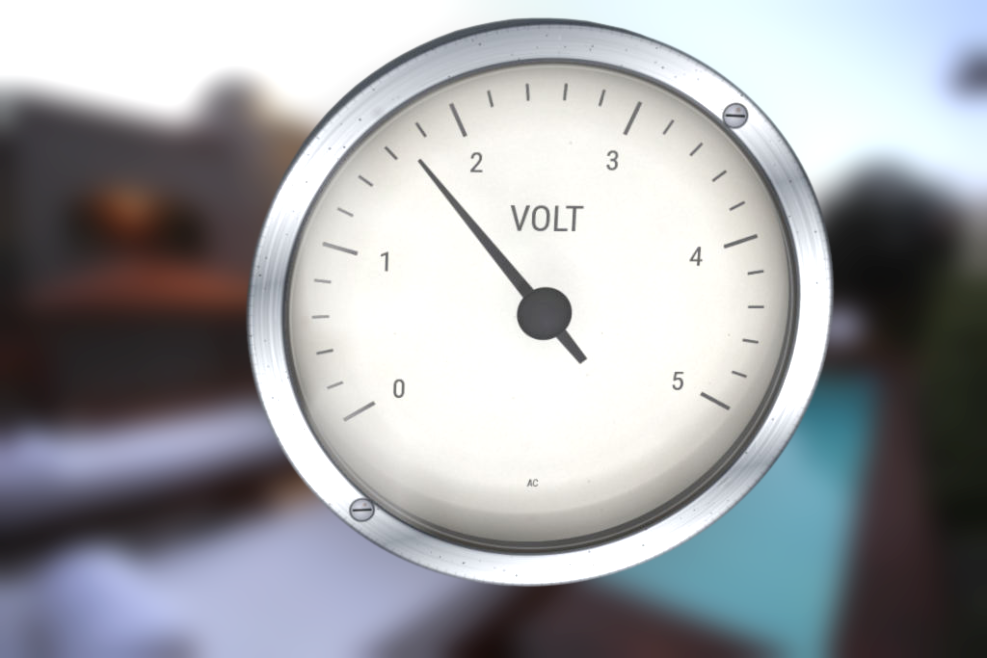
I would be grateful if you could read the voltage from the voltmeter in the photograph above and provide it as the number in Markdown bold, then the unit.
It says **1.7** V
